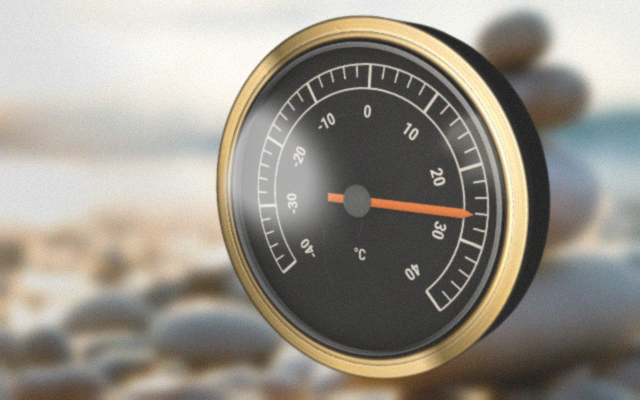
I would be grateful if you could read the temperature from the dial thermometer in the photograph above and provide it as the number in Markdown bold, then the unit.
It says **26** °C
